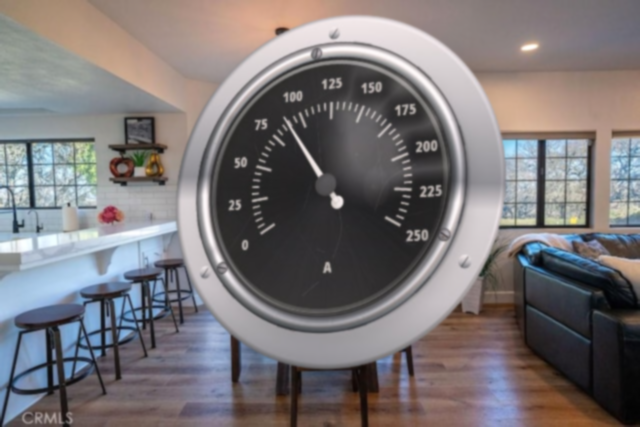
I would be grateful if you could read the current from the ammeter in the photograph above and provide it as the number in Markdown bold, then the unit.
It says **90** A
